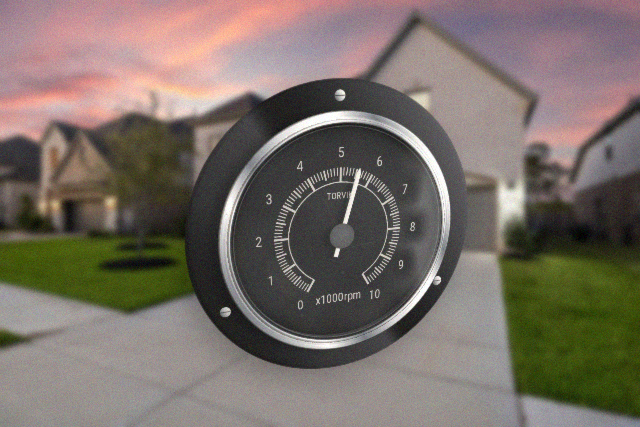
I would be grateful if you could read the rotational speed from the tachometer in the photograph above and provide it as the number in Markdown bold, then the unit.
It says **5500** rpm
